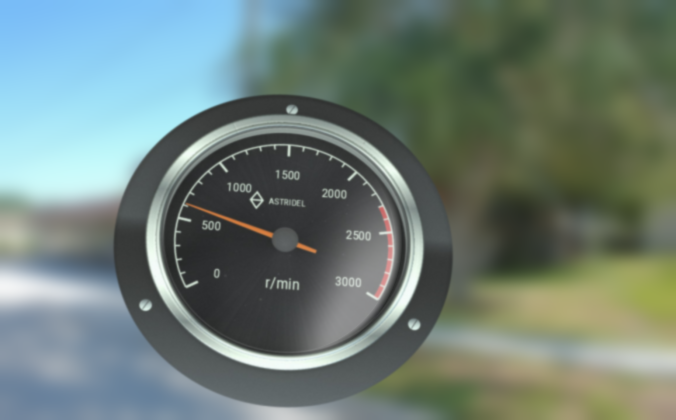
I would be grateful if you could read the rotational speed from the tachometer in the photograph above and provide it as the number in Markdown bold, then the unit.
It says **600** rpm
